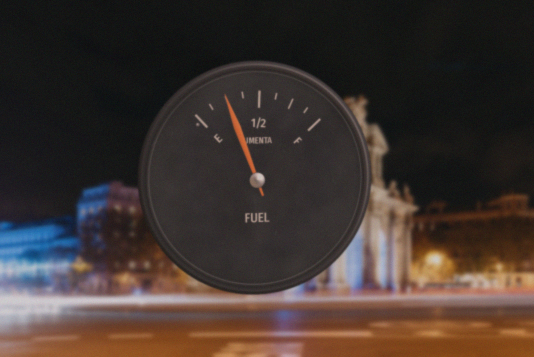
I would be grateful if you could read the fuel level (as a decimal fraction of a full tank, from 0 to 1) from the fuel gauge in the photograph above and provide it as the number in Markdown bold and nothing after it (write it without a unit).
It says **0.25**
